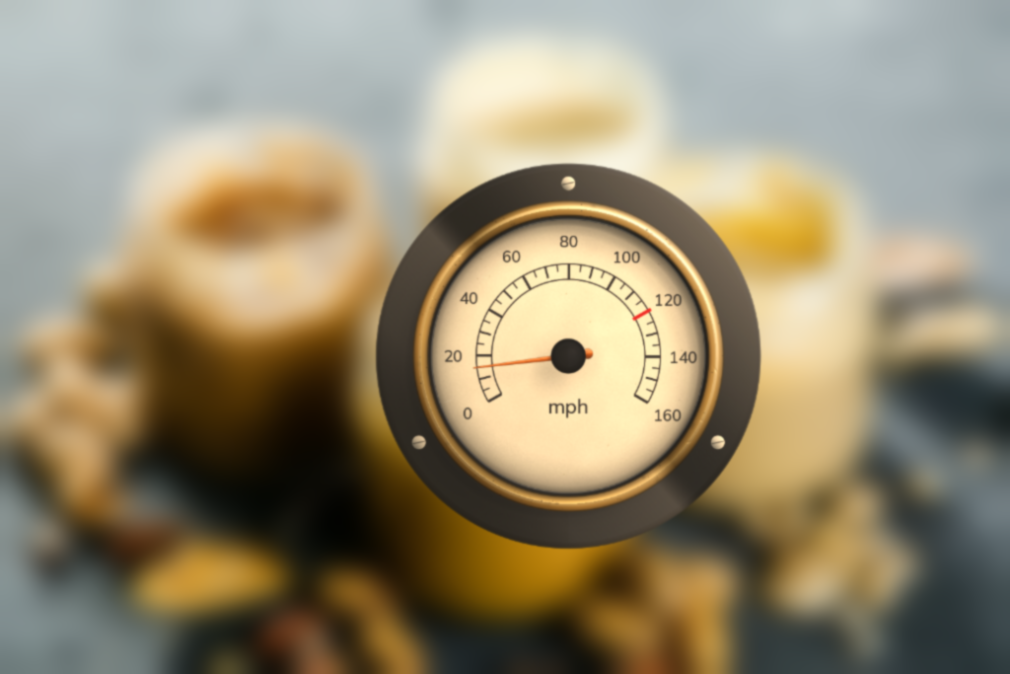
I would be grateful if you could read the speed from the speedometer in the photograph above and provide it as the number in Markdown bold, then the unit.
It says **15** mph
